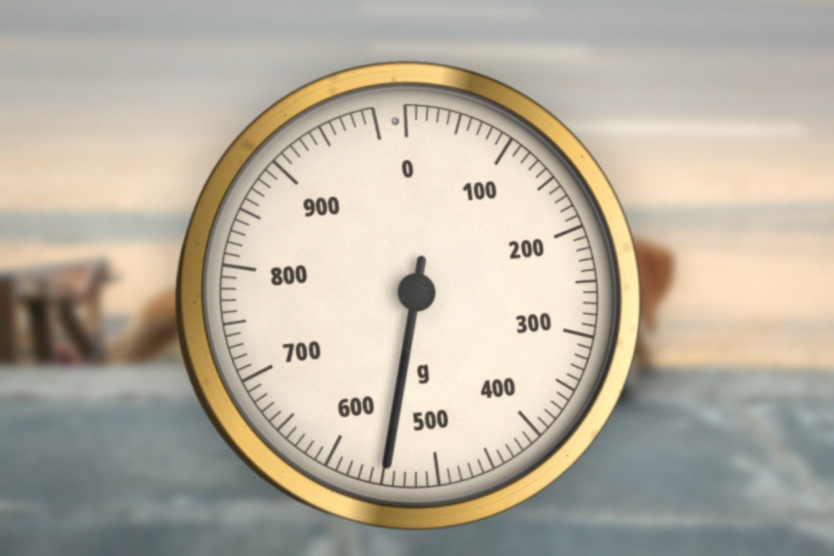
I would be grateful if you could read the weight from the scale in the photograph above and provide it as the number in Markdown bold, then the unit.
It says **550** g
